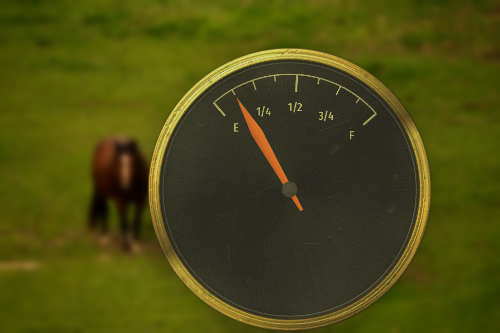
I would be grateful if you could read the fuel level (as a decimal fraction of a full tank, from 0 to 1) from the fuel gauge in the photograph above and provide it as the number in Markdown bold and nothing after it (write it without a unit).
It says **0.125**
